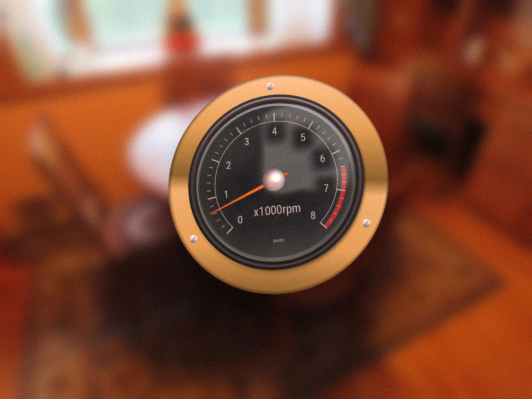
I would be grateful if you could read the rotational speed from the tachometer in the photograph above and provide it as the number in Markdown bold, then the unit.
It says **600** rpm
